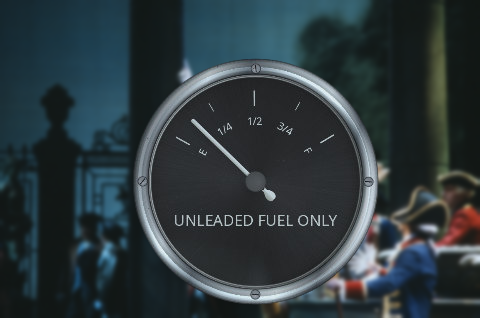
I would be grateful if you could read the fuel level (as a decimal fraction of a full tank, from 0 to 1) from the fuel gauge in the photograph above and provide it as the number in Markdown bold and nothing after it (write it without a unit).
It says **0.125**
